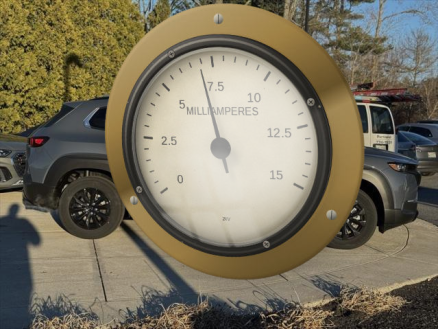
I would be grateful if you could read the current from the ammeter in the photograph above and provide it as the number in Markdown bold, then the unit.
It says **7** mA
